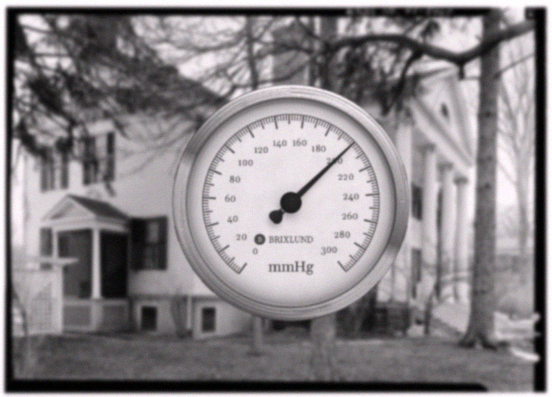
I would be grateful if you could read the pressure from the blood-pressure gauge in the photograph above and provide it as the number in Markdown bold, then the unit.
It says **200** mmHg
